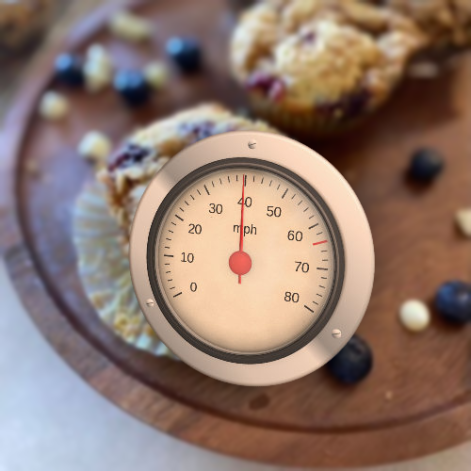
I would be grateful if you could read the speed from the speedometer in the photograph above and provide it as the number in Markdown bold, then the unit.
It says **40** mph
